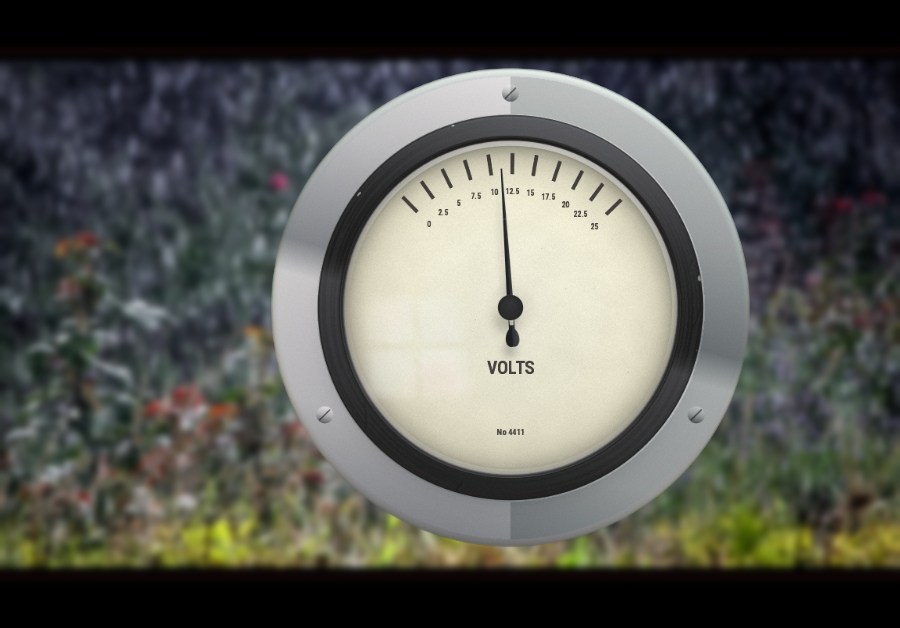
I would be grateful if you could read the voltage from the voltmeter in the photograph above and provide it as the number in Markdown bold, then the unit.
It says **11.25** V
